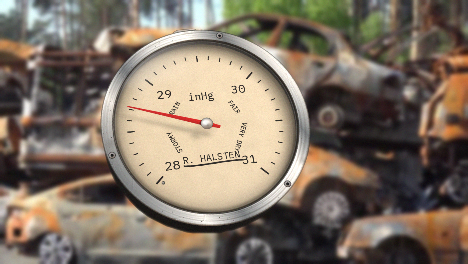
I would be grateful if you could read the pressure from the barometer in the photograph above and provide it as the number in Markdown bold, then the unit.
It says **28.7** inHg
